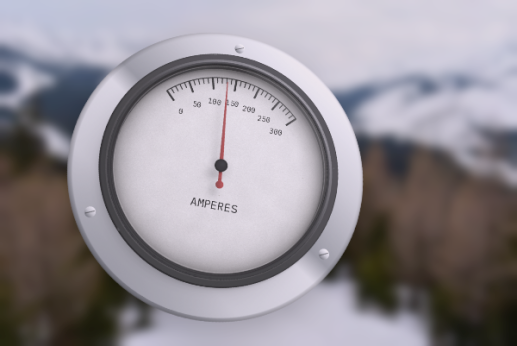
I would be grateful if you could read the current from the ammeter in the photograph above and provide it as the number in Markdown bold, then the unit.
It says **130** A
